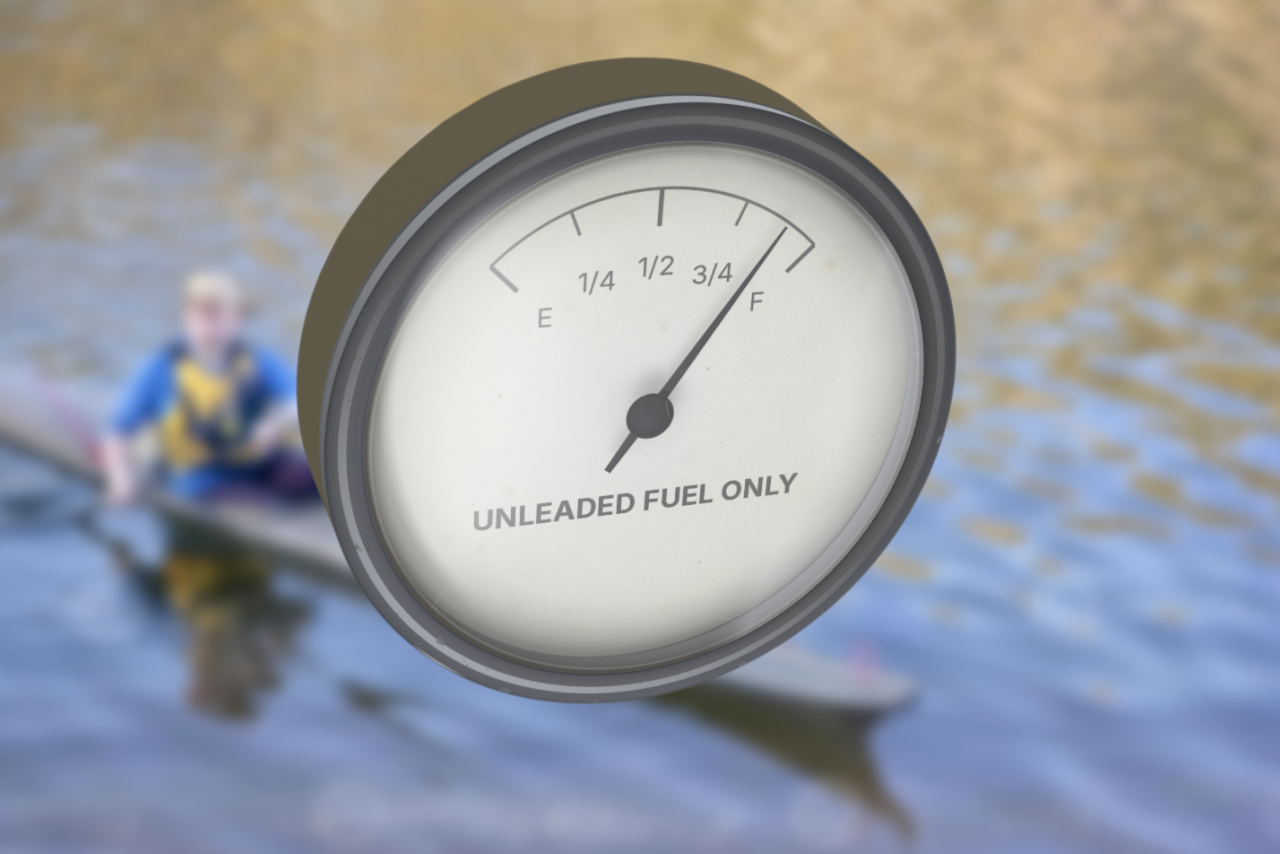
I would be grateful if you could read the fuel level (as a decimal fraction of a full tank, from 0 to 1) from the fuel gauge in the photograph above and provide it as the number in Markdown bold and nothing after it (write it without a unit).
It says **0.875**
